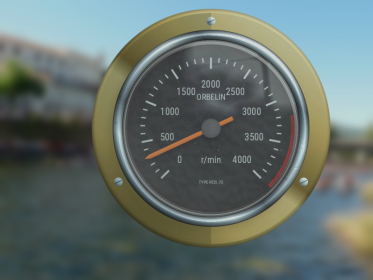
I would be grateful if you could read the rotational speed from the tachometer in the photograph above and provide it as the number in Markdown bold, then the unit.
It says **300** rpm
